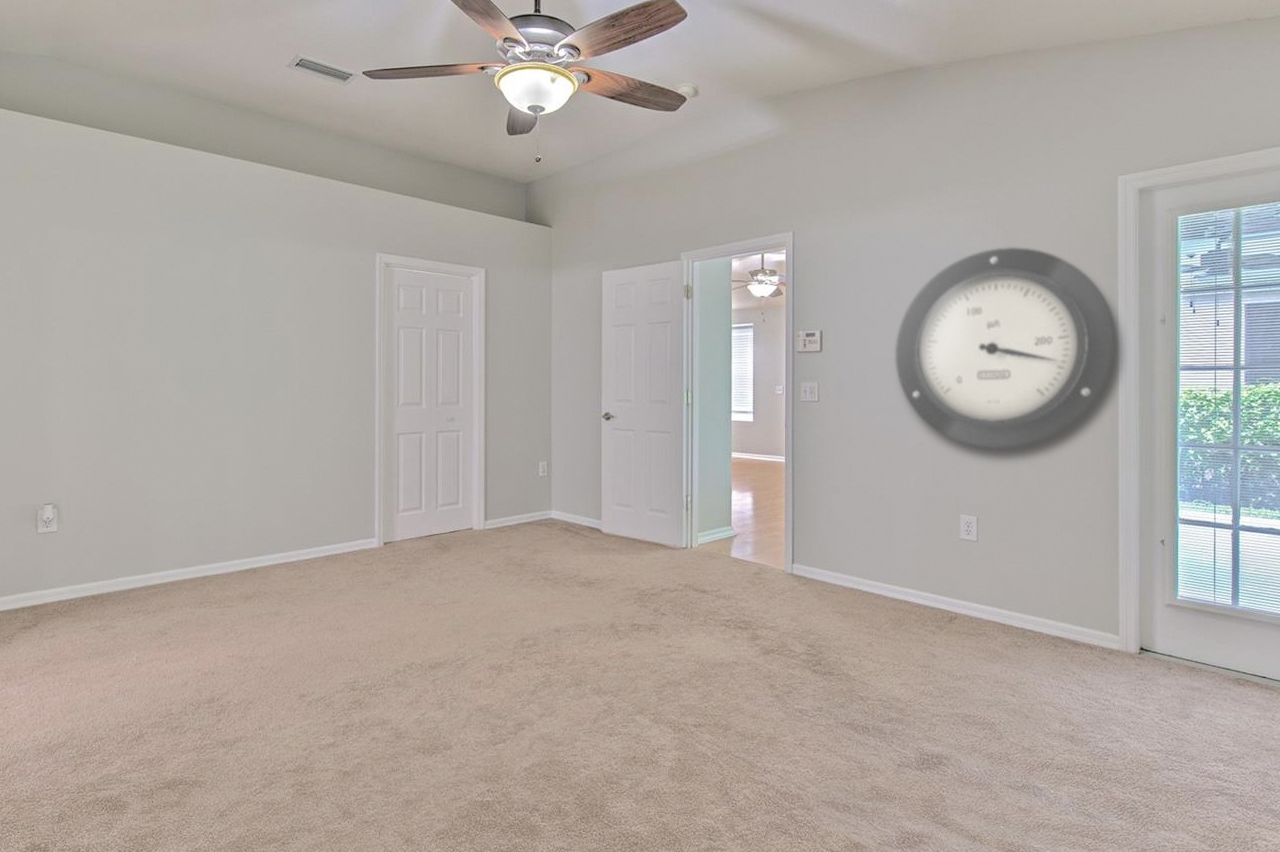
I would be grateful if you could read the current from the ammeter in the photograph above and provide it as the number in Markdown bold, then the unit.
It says **220** µA
